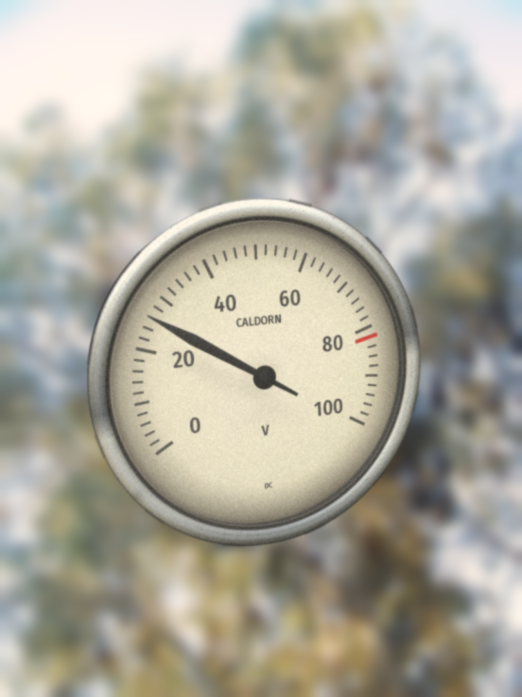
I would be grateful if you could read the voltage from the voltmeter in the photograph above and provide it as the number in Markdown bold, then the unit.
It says **26** V
